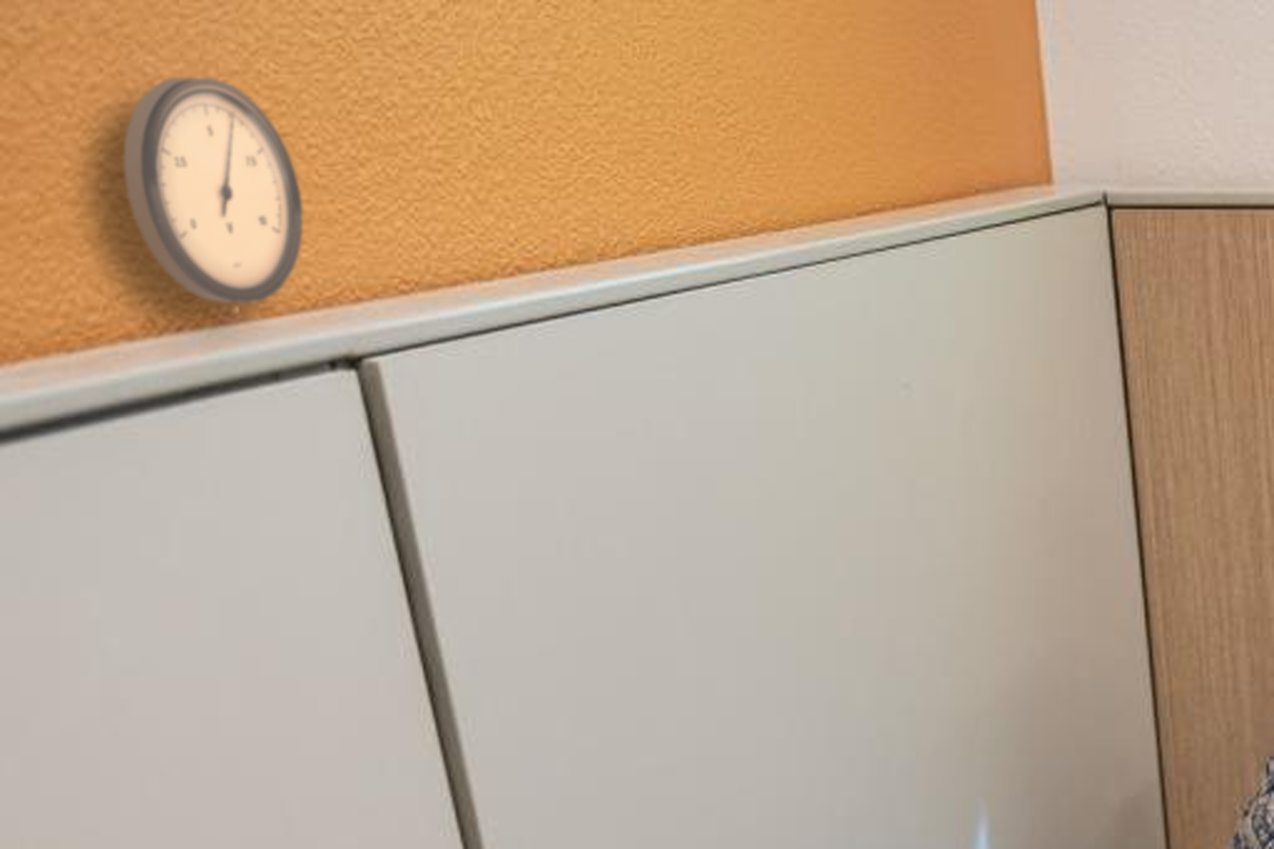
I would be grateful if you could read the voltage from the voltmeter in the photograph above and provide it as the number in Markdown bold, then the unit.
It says **6** V
